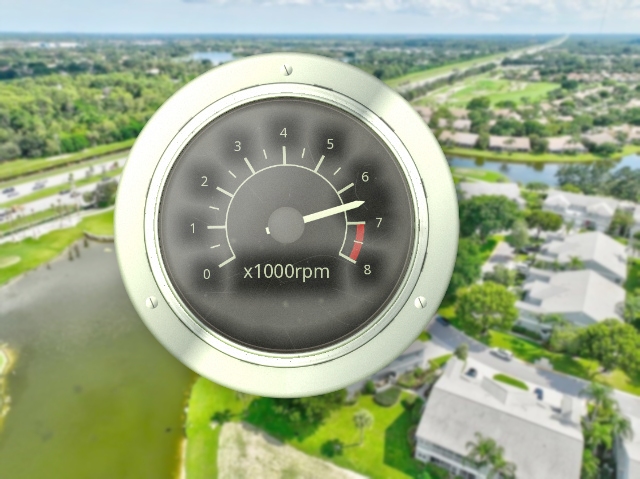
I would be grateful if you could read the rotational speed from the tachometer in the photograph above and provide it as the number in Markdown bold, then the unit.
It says **6500** rpm
